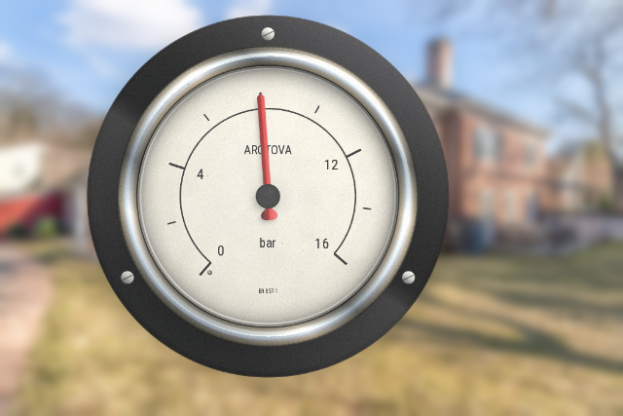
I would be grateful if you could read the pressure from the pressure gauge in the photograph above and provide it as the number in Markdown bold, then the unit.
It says **8** bar
